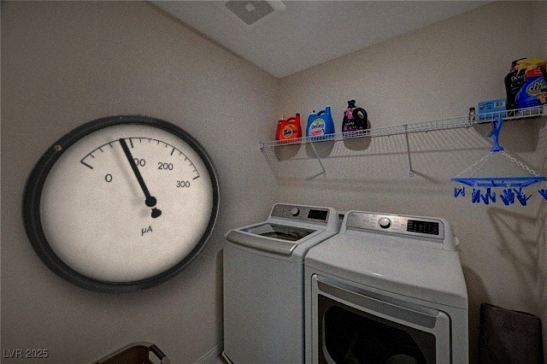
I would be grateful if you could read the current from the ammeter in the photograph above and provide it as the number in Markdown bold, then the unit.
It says **80** µA
